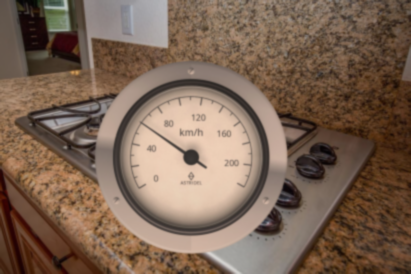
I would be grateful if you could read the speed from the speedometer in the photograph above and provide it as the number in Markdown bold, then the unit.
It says **60** km/h
